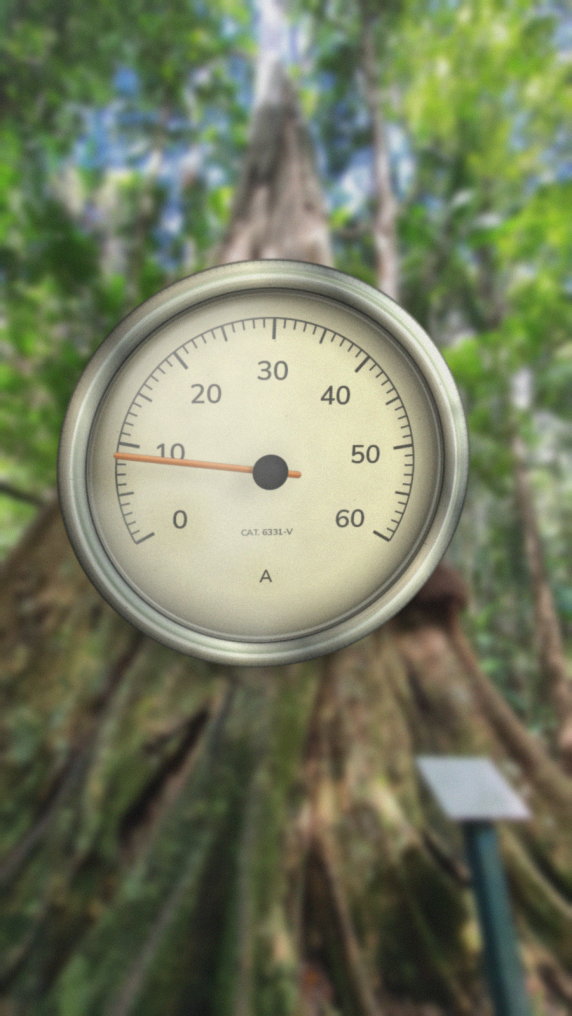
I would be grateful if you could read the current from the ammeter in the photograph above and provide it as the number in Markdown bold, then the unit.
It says **9** A
